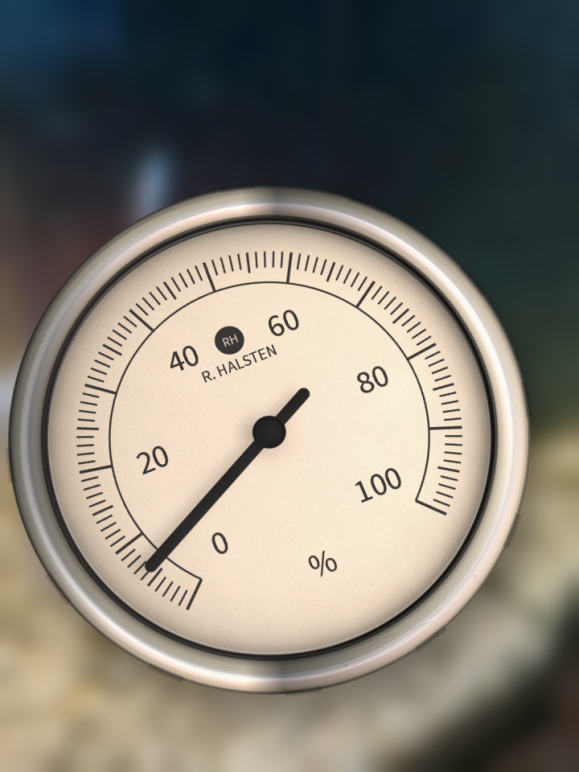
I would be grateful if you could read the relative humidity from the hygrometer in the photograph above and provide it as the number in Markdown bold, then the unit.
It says **6** %
